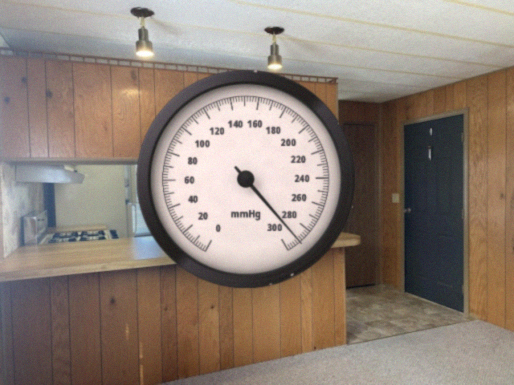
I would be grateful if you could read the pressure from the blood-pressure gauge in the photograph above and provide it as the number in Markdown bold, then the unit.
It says **290** mmHg
